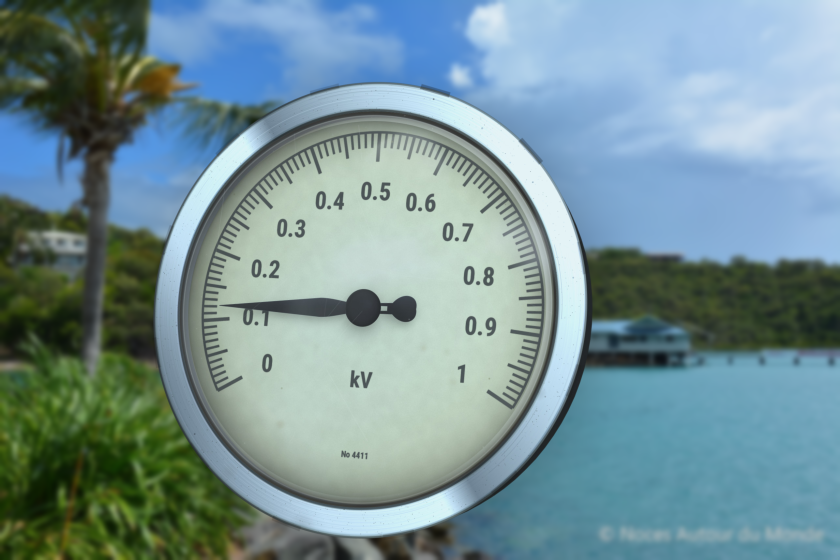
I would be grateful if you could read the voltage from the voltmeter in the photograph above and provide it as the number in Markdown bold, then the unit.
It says **0.12** kV
